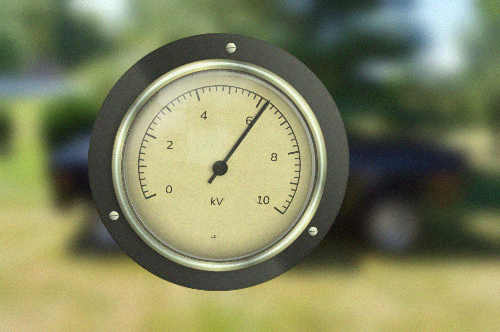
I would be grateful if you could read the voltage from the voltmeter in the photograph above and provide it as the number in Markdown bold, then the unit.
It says **6.2** kV
